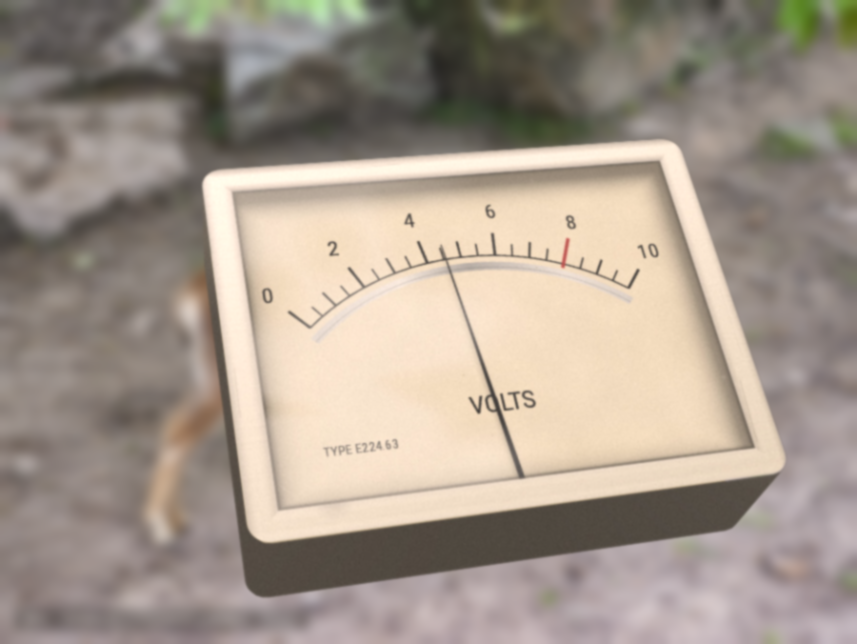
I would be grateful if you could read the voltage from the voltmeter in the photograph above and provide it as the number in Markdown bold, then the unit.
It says **4.5** V
